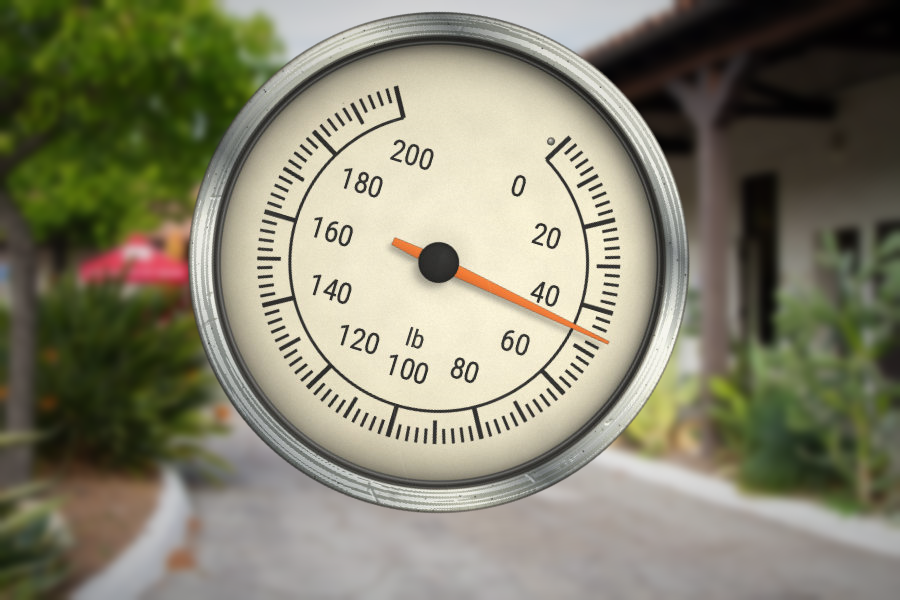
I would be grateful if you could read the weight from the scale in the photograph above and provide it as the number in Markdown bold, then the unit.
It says **46** lb
